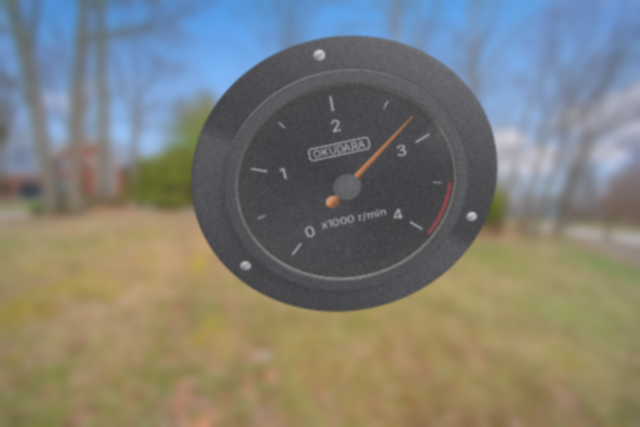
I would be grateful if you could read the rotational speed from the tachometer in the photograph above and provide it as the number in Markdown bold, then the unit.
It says **2750** rpm
